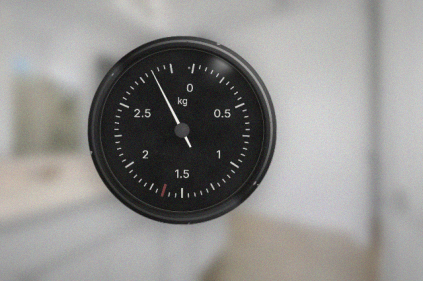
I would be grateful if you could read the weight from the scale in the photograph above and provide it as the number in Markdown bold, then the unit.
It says **2.85** kg
